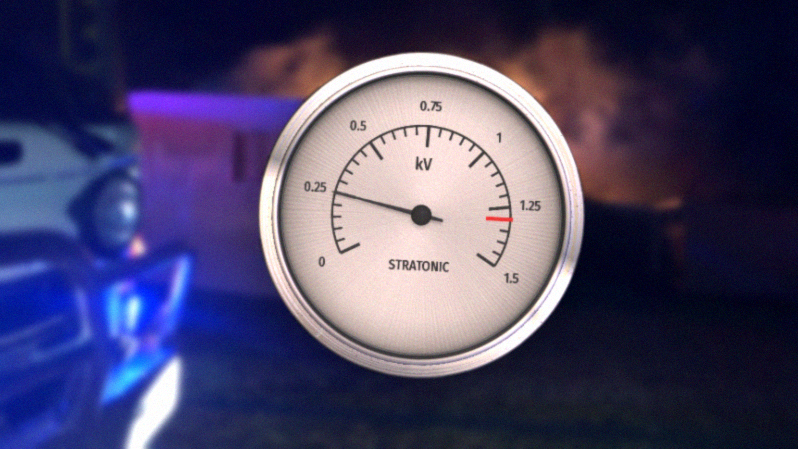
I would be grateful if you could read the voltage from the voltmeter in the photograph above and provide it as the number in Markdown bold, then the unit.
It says **0.25** kV
